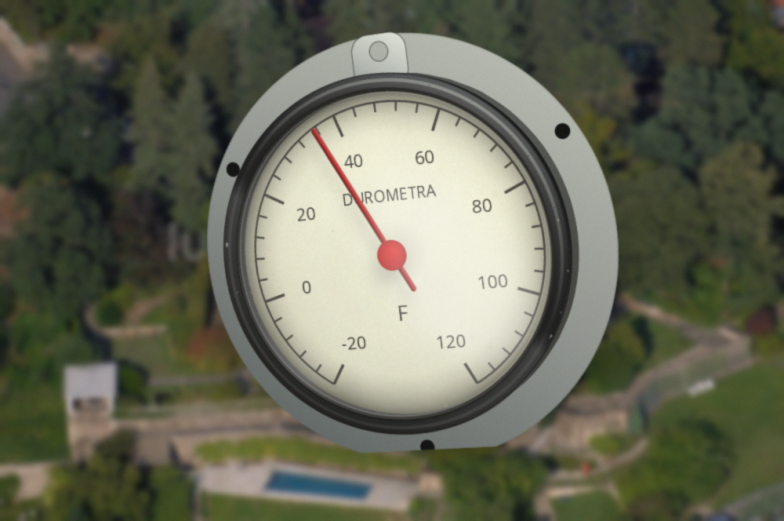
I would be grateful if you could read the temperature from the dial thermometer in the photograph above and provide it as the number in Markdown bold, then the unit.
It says **36** °F
